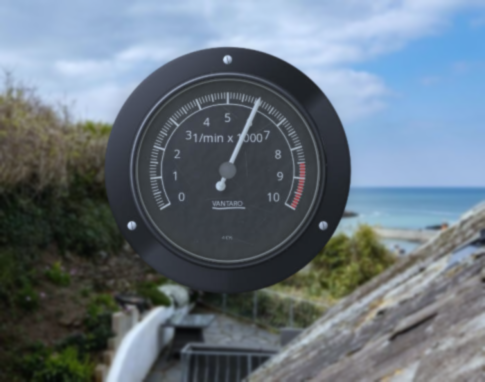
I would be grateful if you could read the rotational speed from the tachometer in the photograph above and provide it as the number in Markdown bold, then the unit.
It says **6000** rpm
